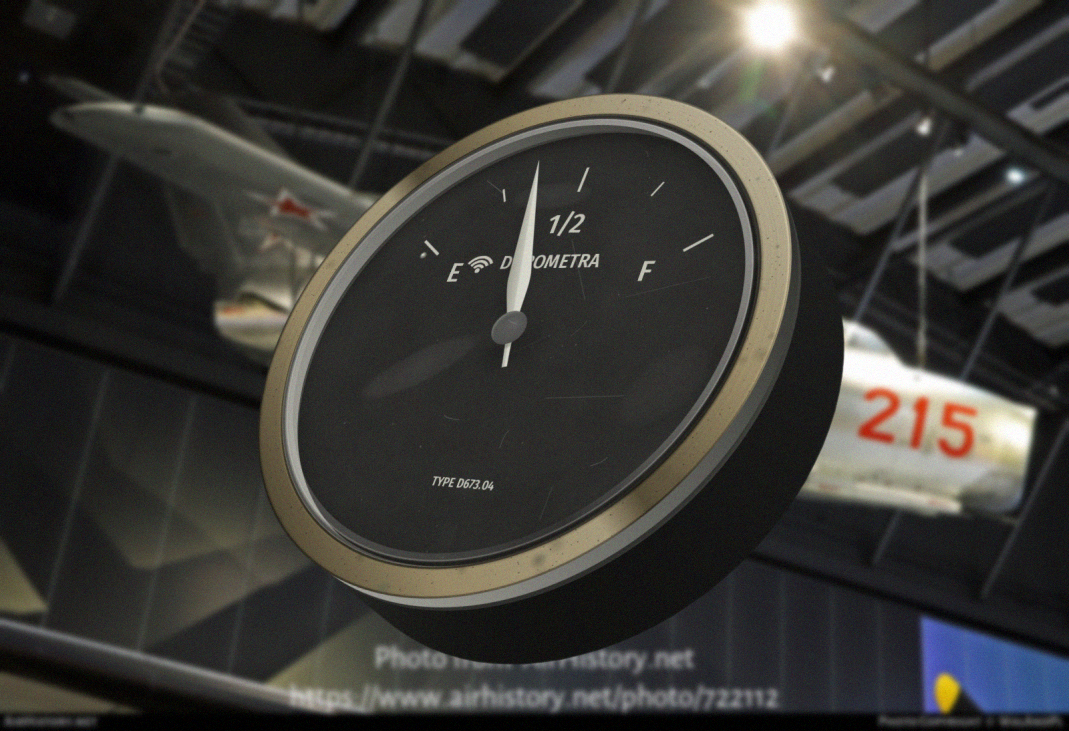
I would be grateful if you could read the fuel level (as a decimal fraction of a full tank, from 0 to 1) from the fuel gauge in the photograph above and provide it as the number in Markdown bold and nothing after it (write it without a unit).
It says **0.375**
